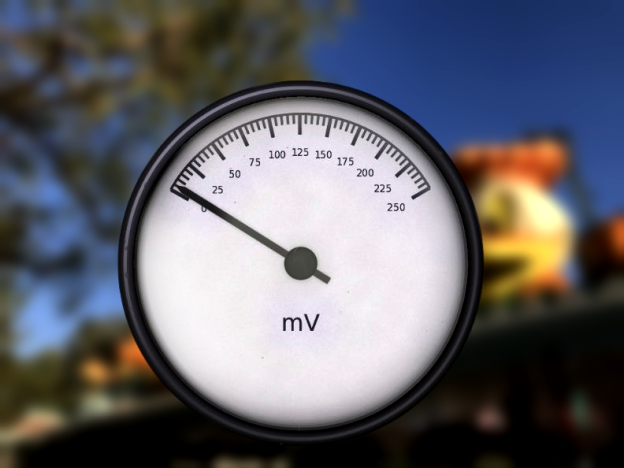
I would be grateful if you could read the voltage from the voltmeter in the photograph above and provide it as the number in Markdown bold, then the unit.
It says **5** mV
